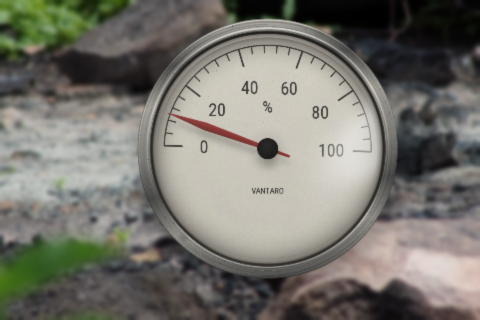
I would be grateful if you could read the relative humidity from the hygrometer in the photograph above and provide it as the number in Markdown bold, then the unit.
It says **10** %
